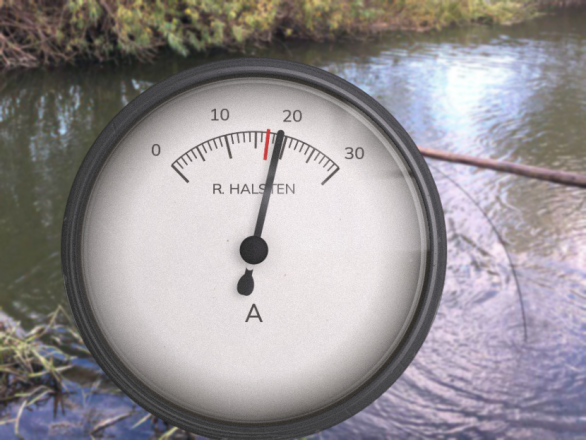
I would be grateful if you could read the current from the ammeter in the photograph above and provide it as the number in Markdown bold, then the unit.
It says **19** A
